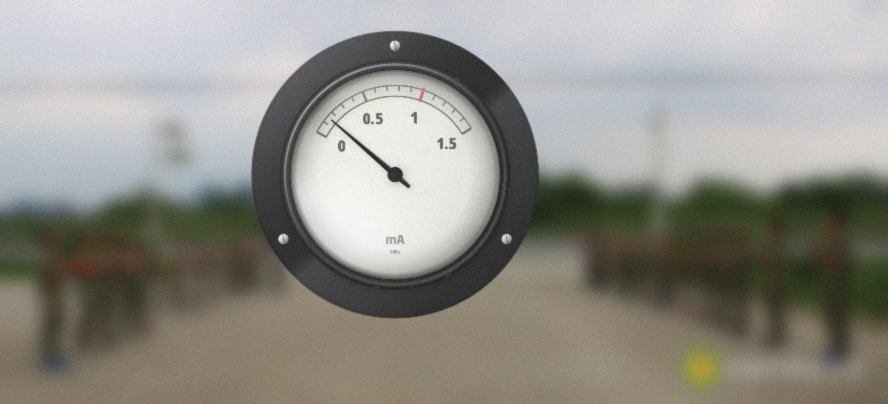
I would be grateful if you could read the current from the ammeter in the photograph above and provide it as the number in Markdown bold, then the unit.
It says **0.15** mA
